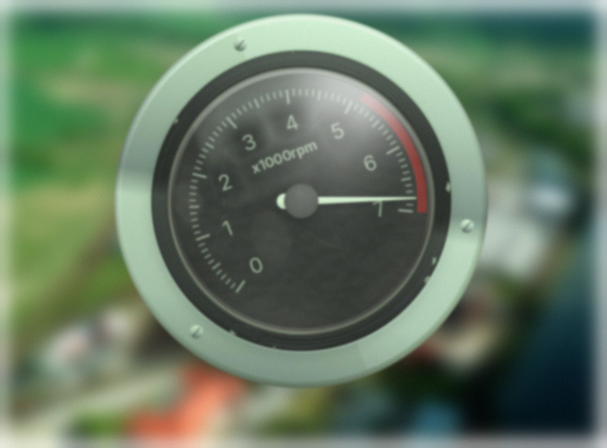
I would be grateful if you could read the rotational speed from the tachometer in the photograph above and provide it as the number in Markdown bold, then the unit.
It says **6800** rpm
